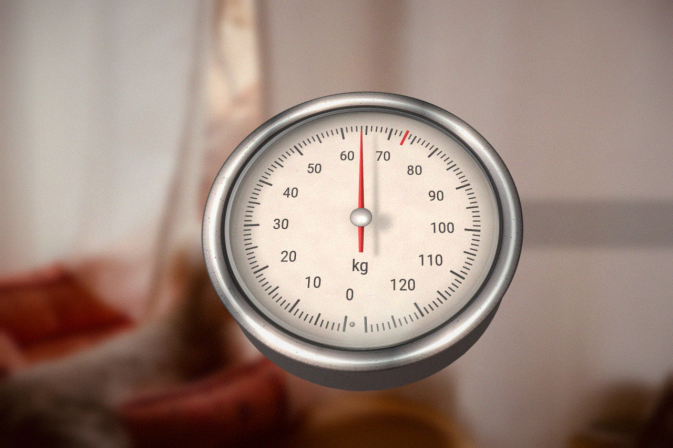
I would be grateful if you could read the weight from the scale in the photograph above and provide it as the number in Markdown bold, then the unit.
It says **64** kg
